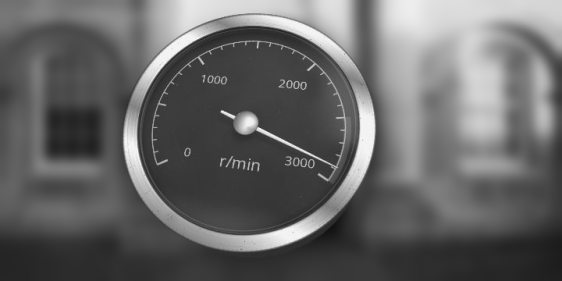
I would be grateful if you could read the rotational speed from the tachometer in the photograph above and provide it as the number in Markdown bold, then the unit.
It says **2900** rpm
